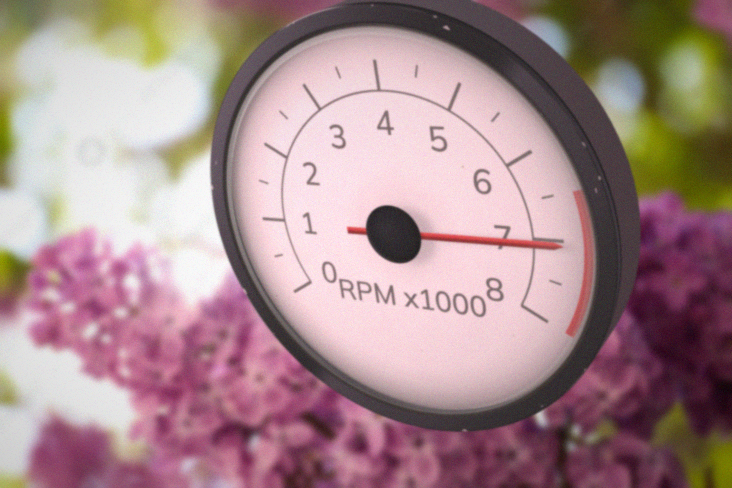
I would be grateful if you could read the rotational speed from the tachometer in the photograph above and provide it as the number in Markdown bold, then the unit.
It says **7000** rpm
